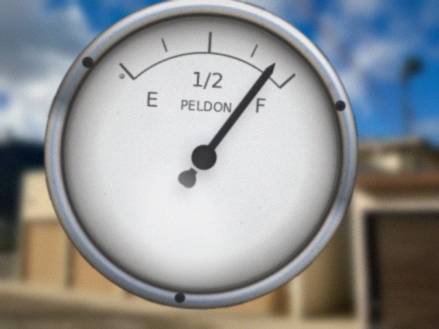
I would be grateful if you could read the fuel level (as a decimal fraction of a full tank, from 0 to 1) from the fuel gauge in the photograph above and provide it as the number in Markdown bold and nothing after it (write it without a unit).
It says **0.875**
